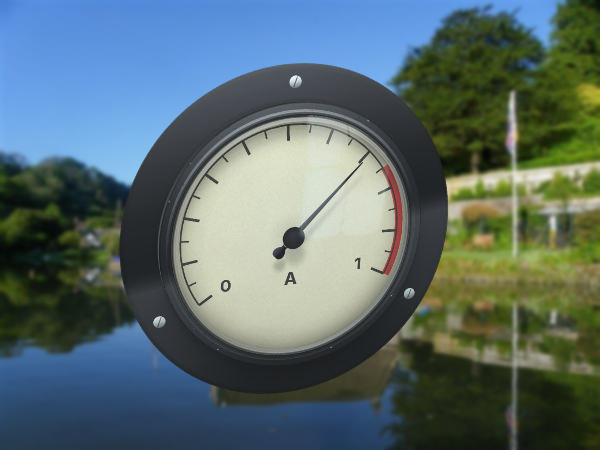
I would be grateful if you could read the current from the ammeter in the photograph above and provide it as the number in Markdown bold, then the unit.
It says **0.7** A
